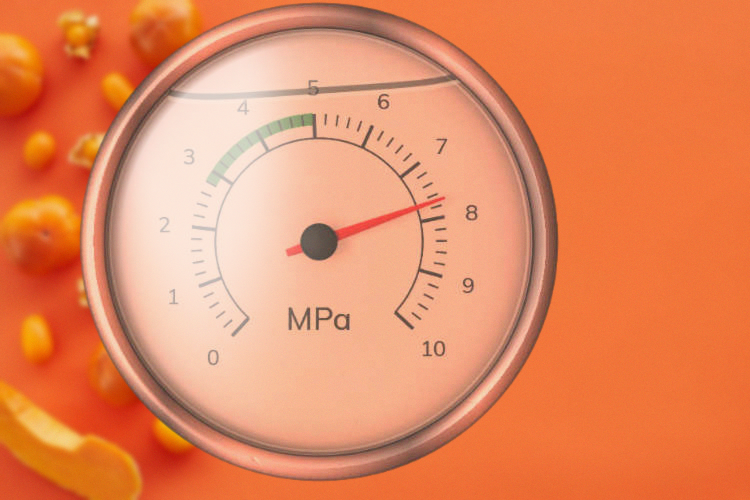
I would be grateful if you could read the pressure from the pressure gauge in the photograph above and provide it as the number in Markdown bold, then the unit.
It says **7.7** MPa
